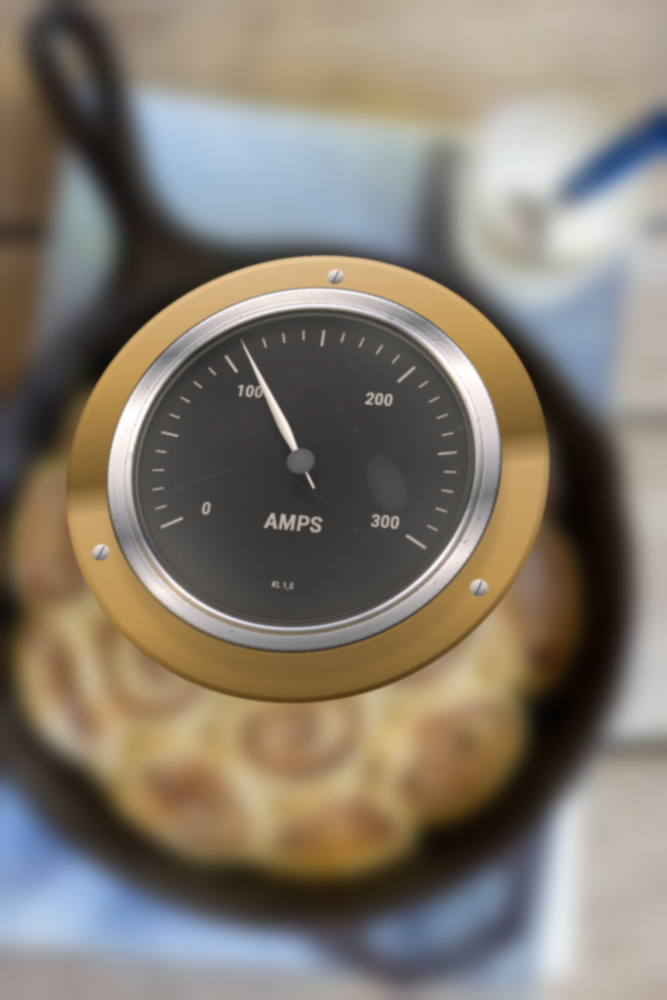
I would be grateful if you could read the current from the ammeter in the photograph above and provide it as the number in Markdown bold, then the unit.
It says **110** A
